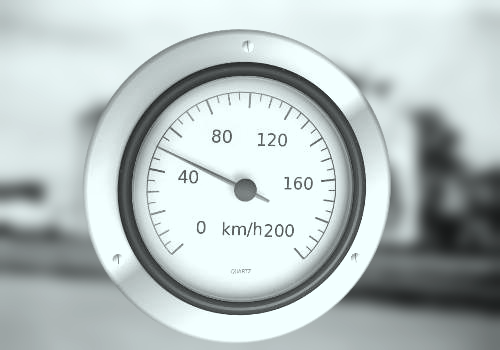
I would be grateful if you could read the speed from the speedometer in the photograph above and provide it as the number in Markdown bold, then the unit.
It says **50** km/h
